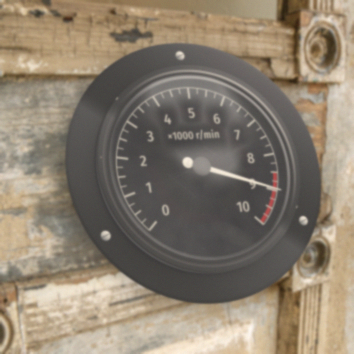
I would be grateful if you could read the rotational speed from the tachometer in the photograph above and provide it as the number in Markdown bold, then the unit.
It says **9000** rpm
